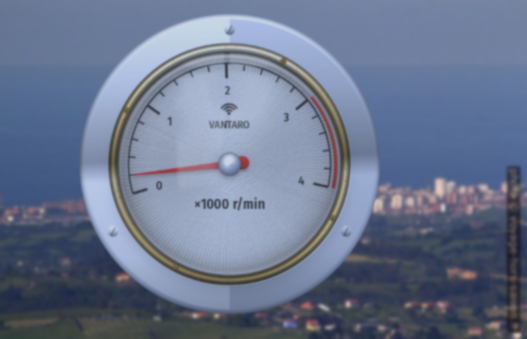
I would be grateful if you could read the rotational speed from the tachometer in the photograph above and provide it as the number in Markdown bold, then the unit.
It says **200** rpm
